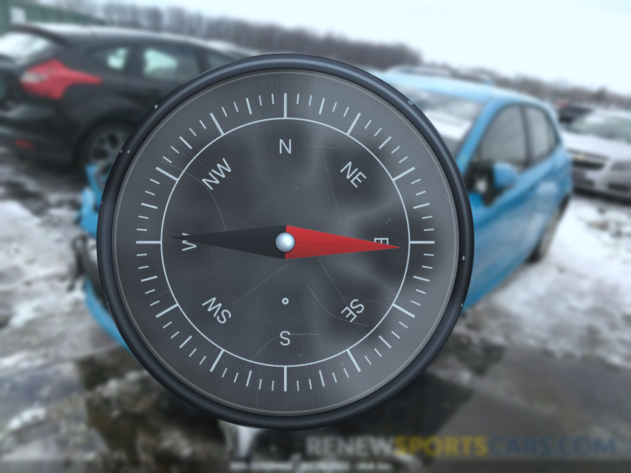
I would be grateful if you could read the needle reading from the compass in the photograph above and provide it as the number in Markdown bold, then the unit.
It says **92.5** °
